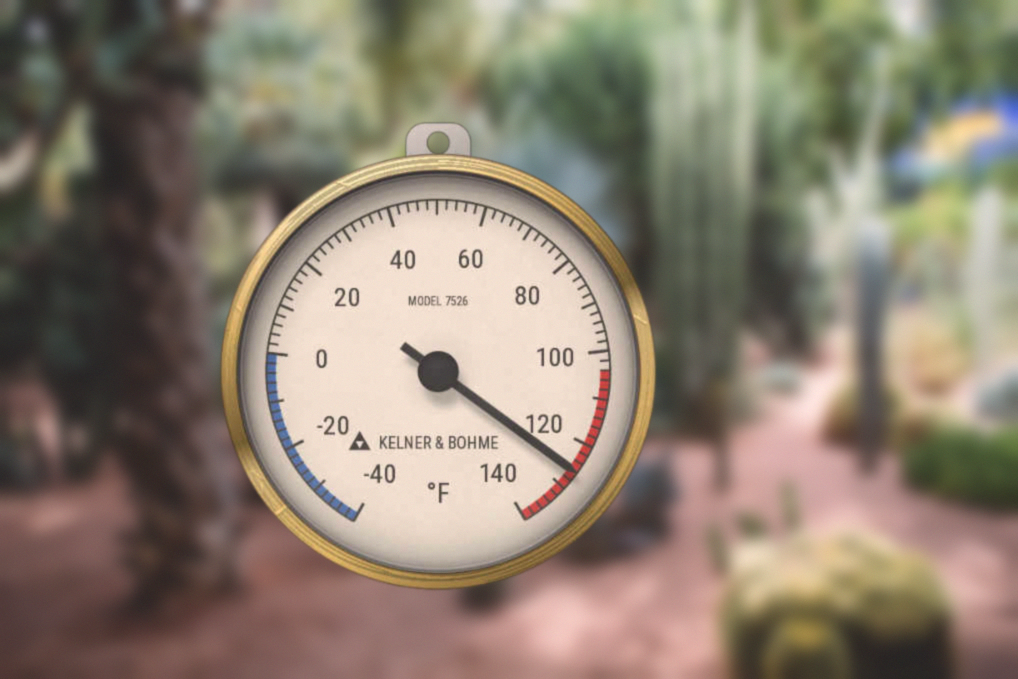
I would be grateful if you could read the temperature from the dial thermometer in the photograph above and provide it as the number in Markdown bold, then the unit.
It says **126** °F
